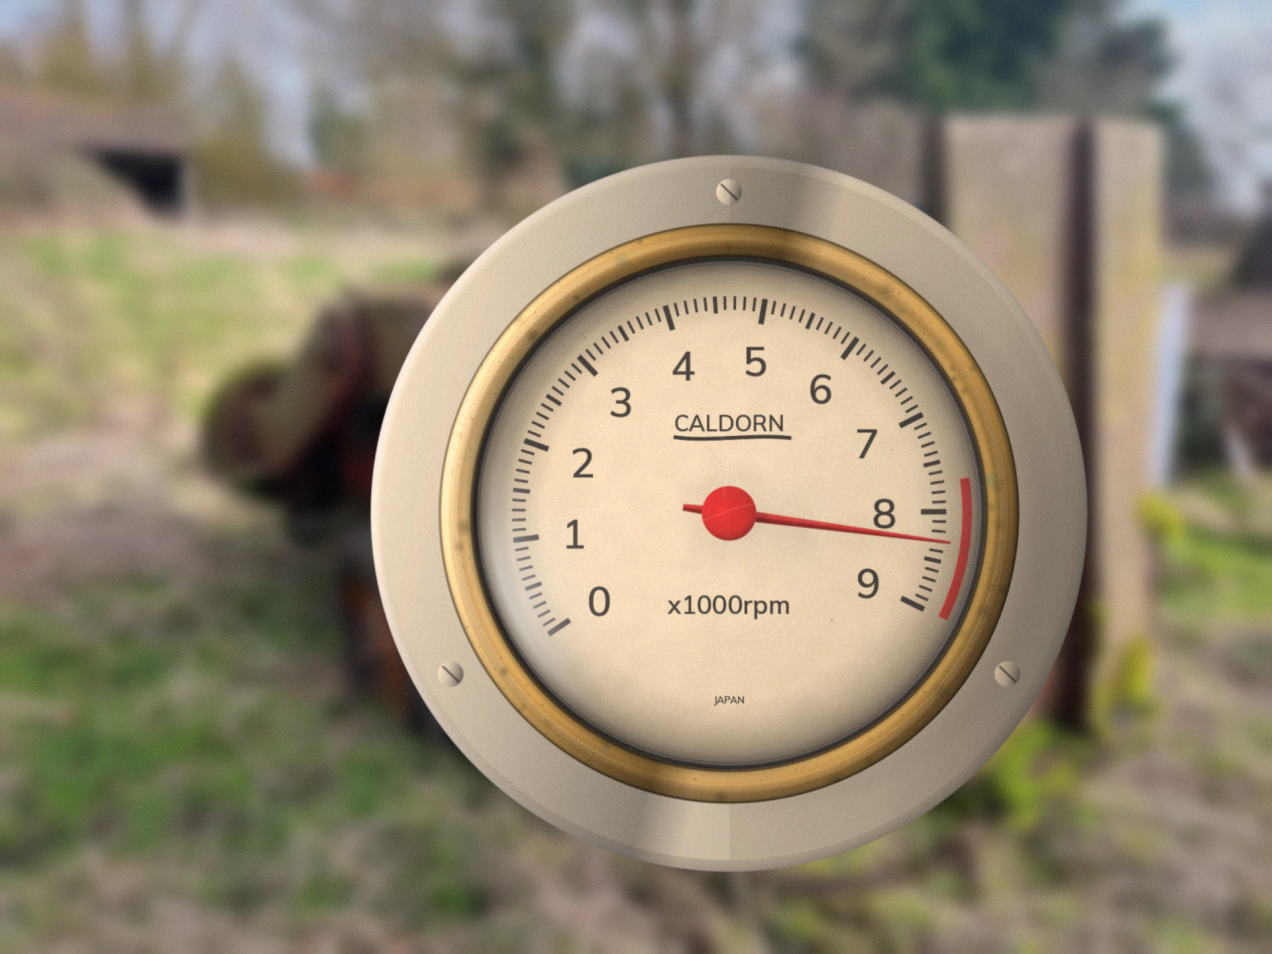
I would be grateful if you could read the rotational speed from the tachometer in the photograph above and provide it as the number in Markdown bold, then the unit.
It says **8300** rpm
